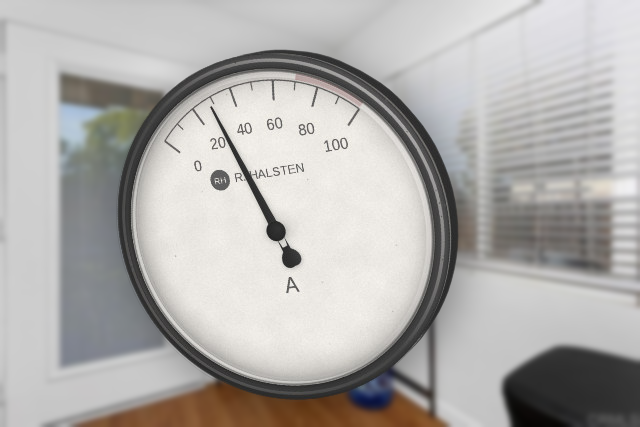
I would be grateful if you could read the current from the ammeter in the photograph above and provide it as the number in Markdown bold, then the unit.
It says **30** A
